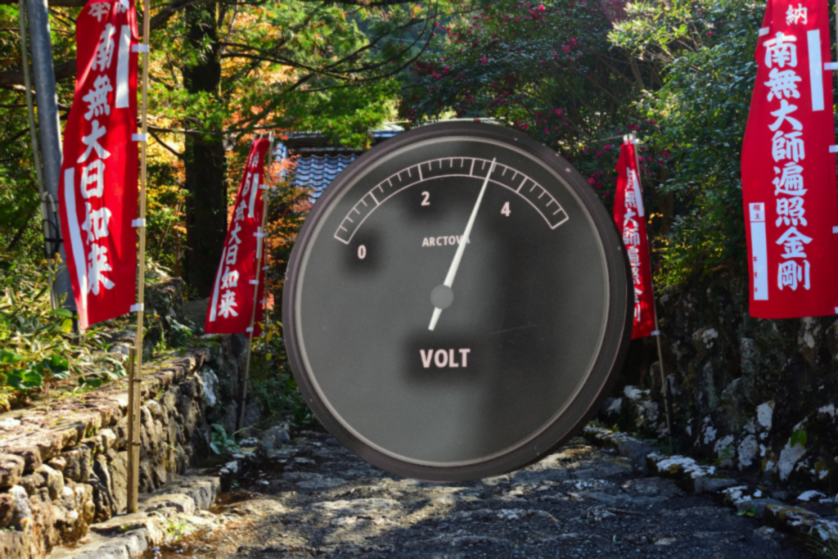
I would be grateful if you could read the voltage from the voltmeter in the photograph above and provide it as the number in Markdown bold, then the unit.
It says **3.4** V
